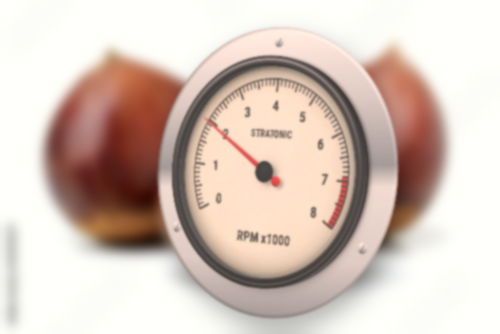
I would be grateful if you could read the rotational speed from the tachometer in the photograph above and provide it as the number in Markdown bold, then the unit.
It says **2000** rpm
